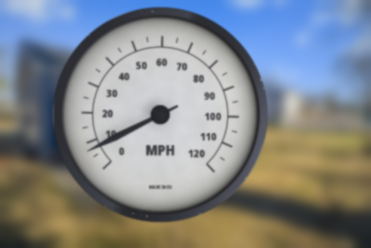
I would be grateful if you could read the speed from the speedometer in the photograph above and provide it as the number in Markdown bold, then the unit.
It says **7.5** mph
